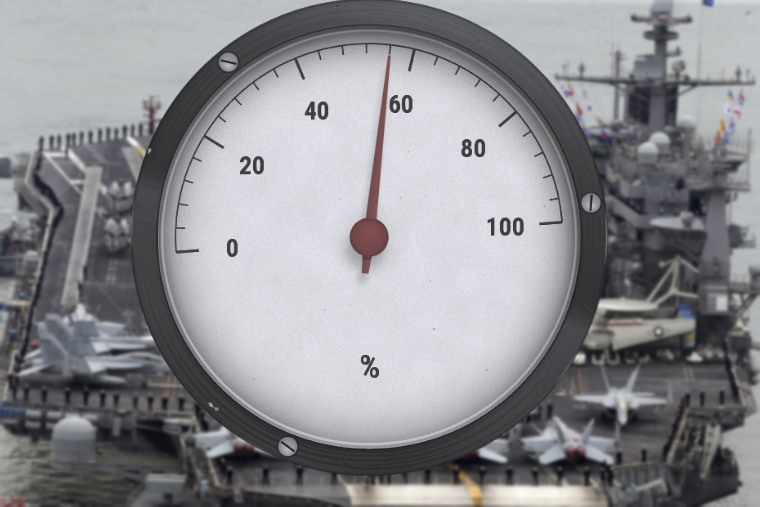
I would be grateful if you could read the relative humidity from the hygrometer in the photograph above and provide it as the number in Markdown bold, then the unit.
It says **56** %
